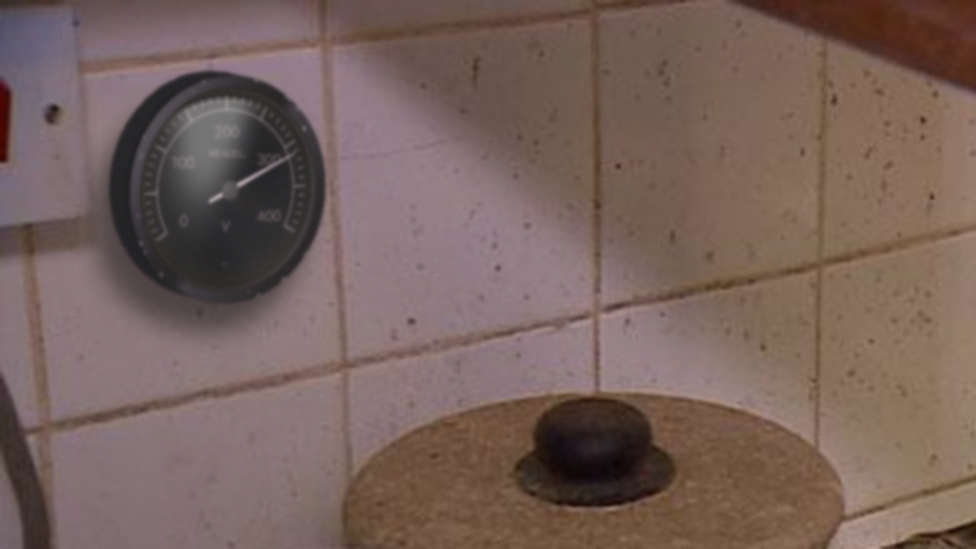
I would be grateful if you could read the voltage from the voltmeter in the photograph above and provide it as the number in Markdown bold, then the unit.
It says **310** V
